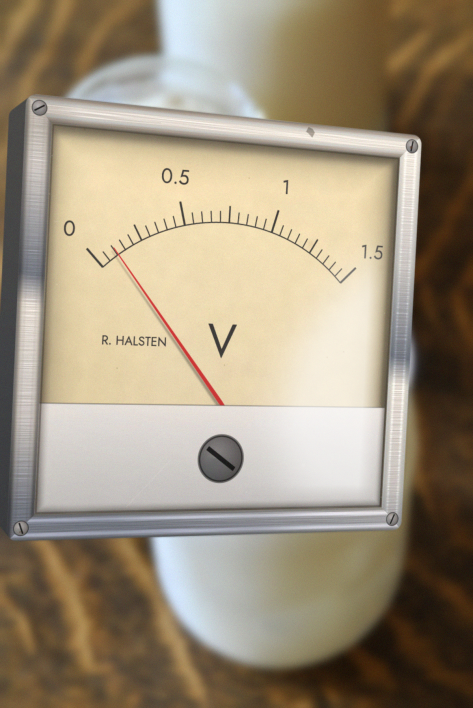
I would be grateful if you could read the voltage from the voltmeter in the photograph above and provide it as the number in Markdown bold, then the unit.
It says **0.1** V
